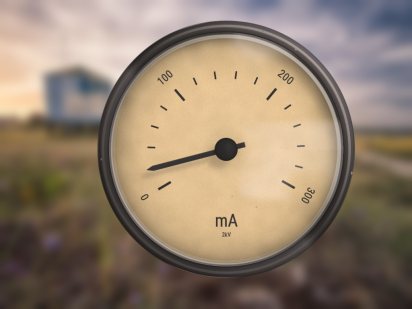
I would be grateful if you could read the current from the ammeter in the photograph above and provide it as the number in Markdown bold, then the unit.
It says **20** mA
